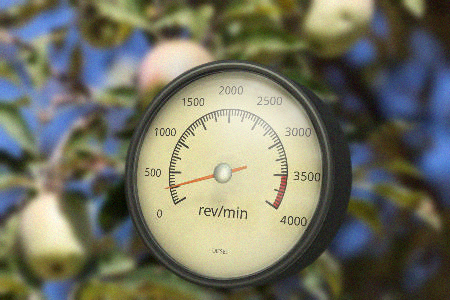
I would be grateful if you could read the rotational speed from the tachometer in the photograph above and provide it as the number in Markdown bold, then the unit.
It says **250** rpm
